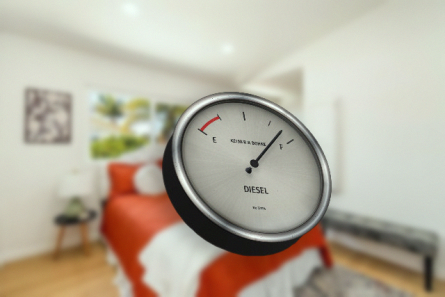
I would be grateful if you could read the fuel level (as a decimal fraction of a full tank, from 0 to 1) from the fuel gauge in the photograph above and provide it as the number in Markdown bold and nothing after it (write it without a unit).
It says **0.875**
